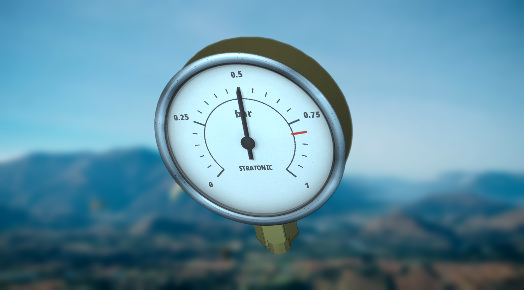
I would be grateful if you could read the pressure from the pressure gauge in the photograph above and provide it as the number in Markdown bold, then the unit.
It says **0.5** bar
